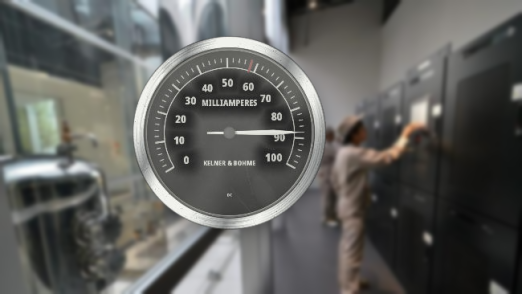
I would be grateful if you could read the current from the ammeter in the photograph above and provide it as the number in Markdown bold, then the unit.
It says **88** mA
